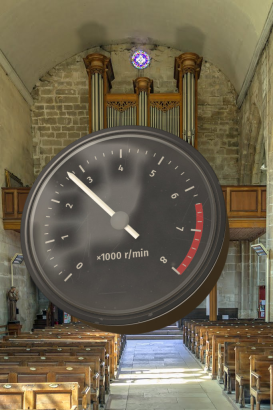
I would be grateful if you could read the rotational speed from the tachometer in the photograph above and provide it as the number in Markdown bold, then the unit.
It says **2700** rpm
